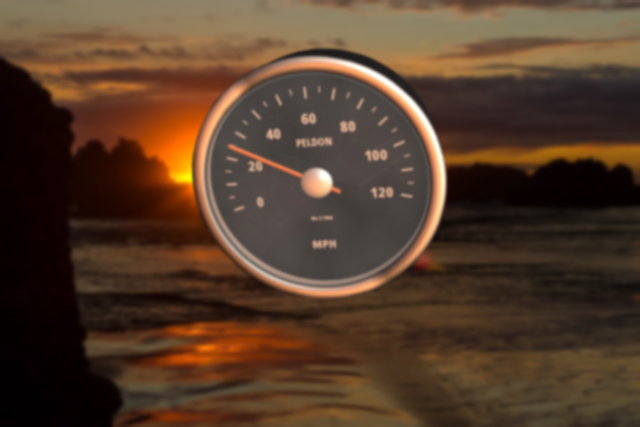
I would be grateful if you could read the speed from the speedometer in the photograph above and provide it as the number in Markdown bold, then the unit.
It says **25** mph
